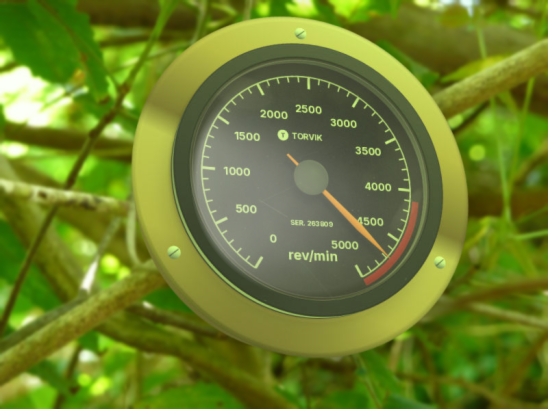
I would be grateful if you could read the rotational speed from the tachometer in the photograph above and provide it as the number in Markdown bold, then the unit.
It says **4700** rpm
